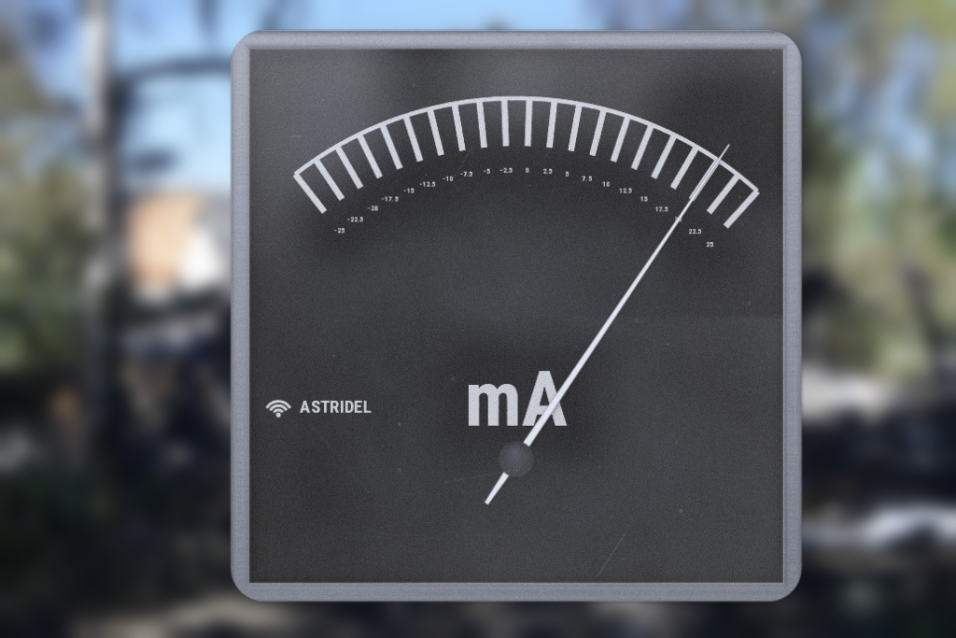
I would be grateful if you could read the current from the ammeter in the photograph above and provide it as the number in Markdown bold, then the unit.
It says **20** mA
